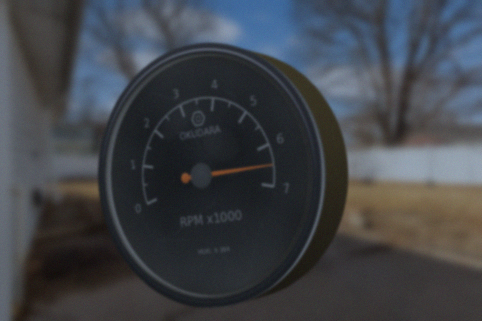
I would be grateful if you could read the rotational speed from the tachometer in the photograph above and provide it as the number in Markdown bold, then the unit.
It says **6500** rpm
